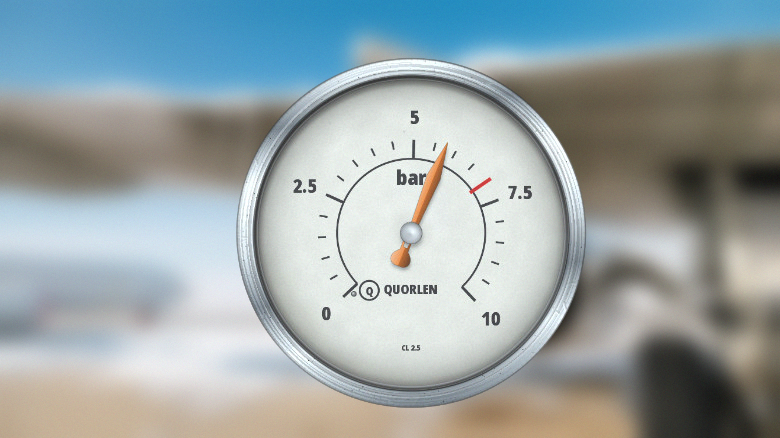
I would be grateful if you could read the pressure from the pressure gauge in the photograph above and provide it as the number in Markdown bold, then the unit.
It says **5.75** bar
